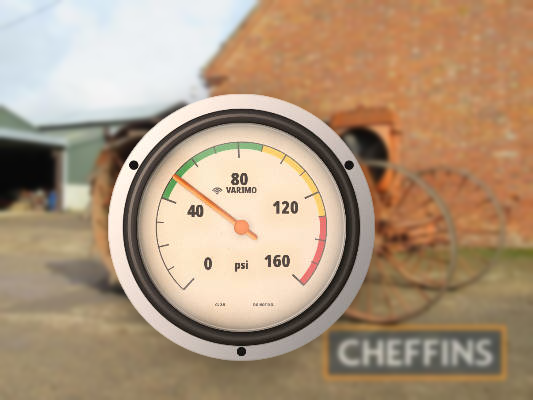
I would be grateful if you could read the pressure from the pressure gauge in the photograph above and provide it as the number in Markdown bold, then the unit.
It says **50** psi
